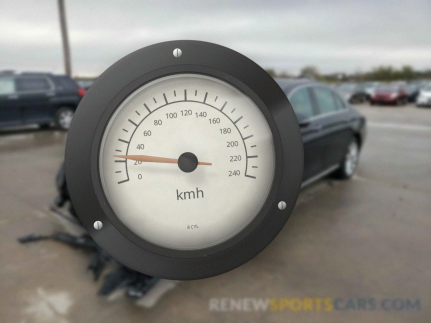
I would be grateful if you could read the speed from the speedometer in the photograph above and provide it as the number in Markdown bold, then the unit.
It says **25** km/h
